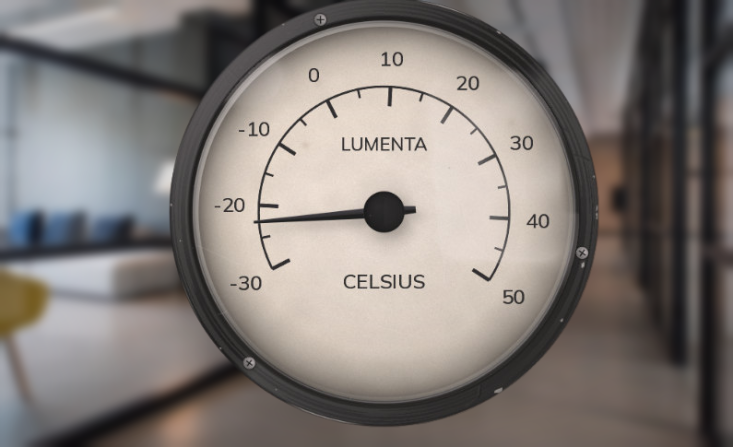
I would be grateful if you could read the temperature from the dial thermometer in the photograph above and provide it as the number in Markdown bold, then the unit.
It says **-22.5** °C
